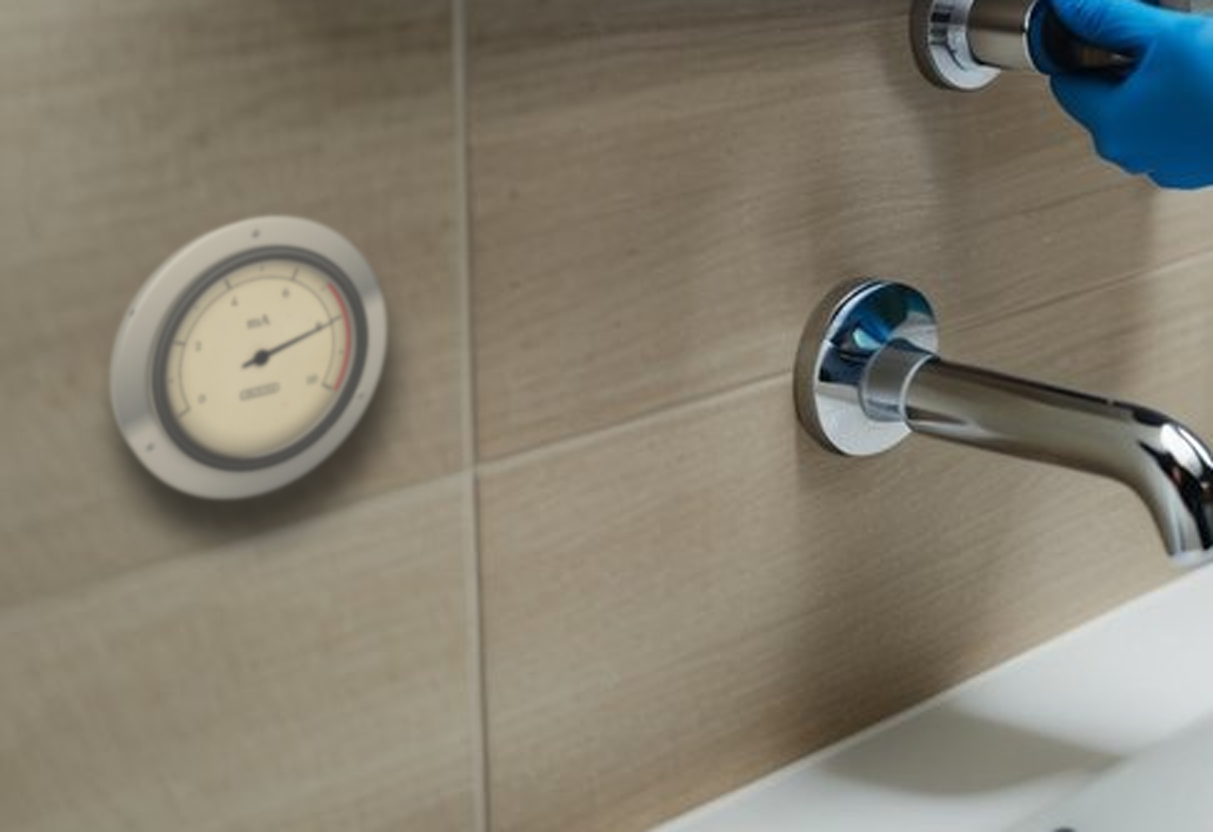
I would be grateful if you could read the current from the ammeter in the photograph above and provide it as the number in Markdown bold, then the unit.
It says **8** mA
